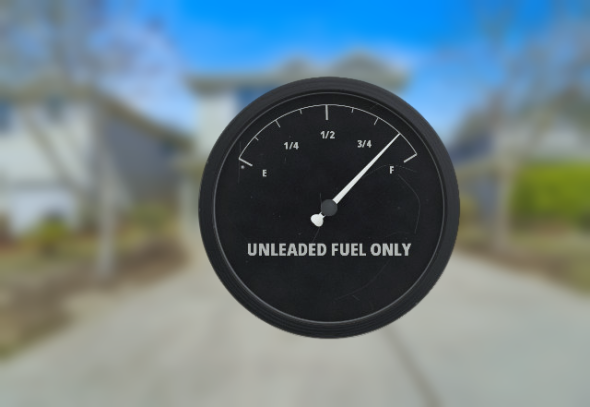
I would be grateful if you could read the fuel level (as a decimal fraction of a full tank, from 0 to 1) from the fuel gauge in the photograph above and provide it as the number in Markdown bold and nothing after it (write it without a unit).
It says **0.875**
